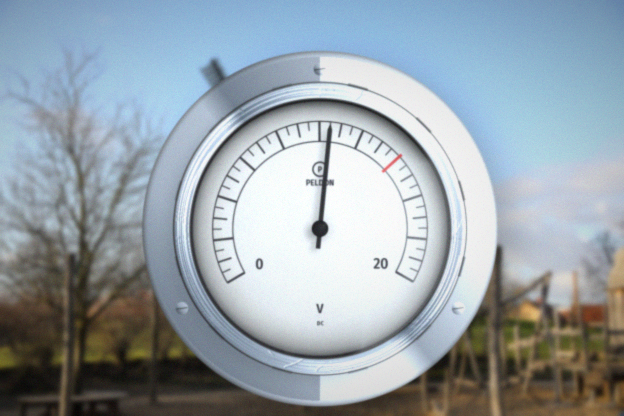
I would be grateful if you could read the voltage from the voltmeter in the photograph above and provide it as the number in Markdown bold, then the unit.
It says **10.5** V
